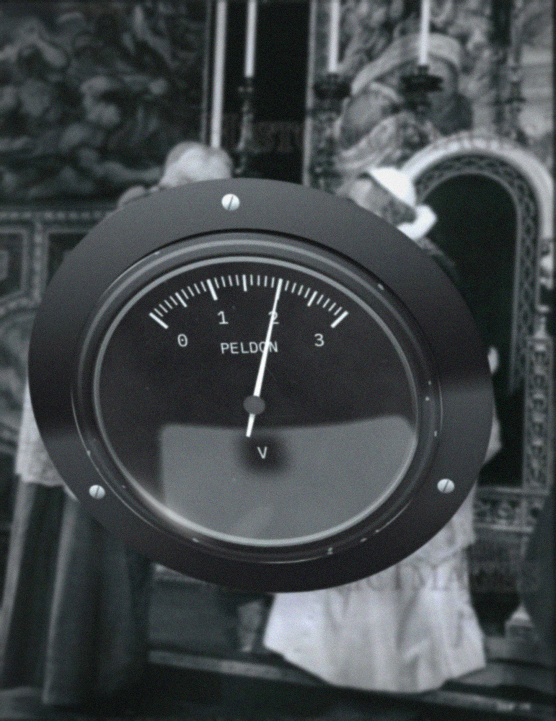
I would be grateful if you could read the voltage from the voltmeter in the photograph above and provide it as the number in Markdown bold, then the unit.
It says **2** V
